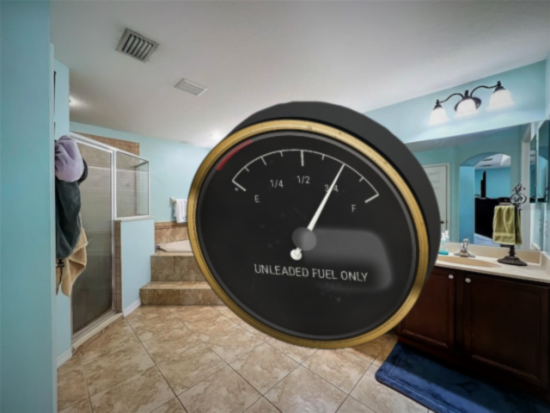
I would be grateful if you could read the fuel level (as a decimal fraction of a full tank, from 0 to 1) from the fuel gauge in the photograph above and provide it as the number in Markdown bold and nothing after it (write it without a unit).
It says **0.75**
